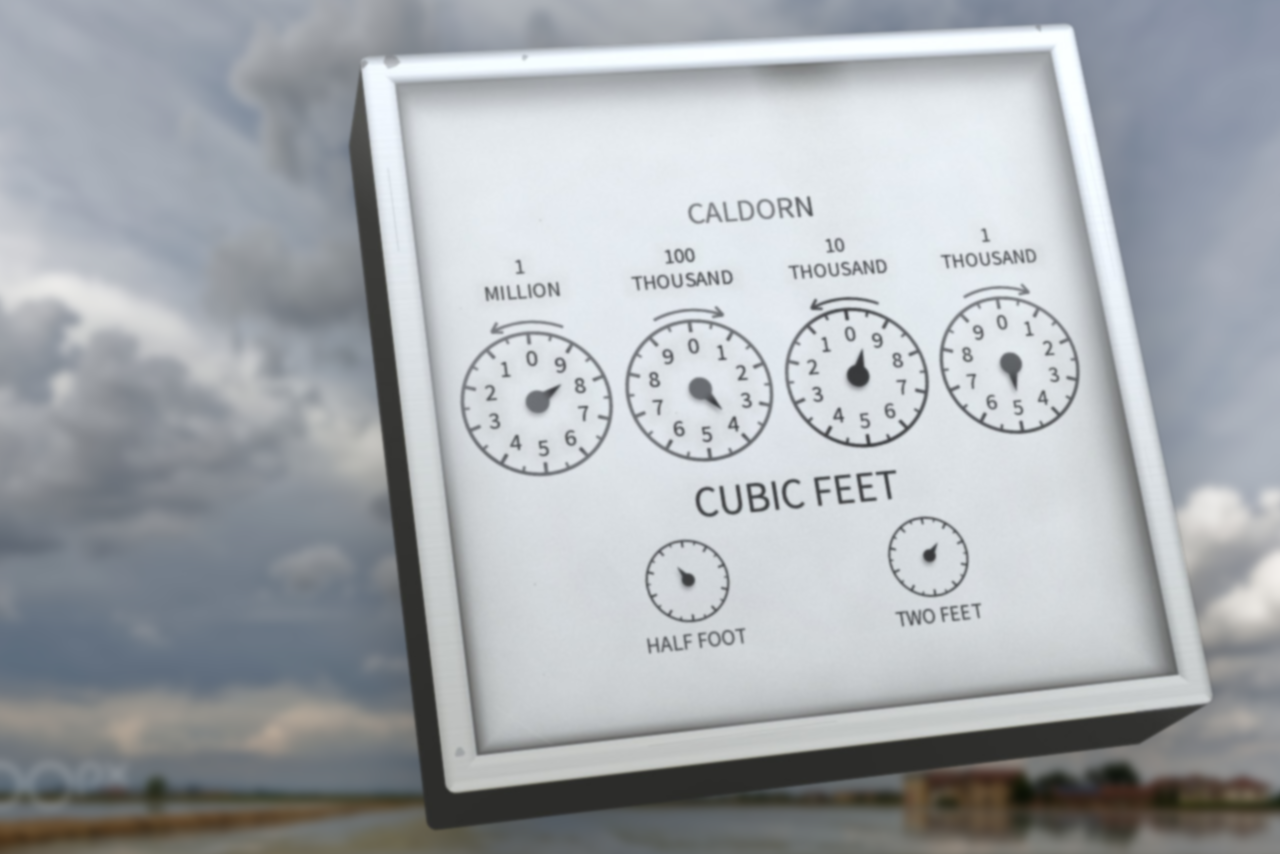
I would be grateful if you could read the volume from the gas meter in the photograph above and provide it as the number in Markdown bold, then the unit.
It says **839500** ft³
